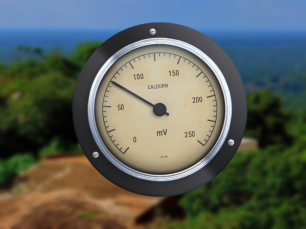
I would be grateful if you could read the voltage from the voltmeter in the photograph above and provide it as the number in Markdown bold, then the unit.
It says **75** mV
